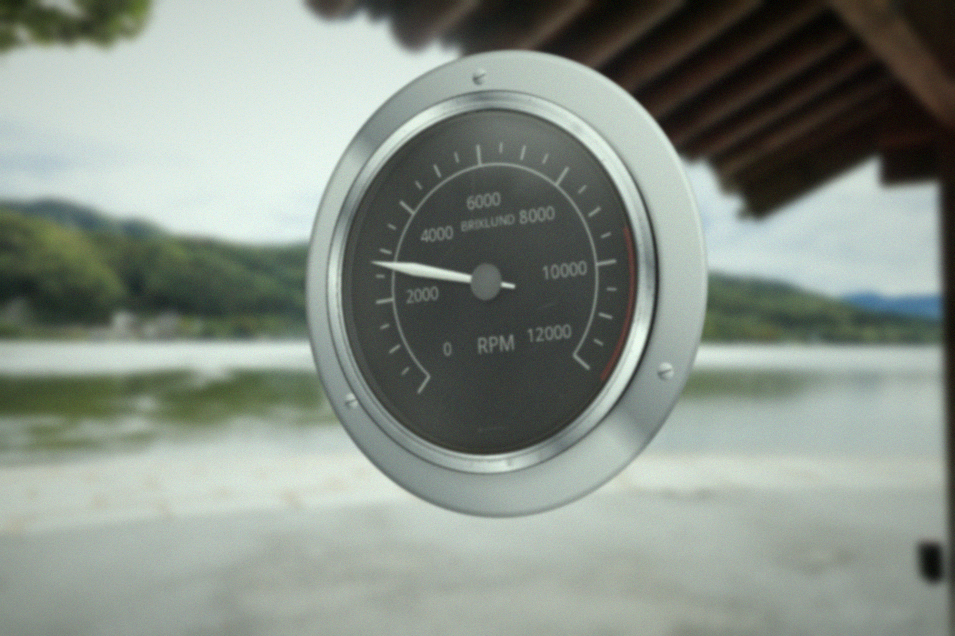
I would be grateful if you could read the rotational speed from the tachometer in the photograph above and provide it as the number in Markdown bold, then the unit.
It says **2750** rpm
